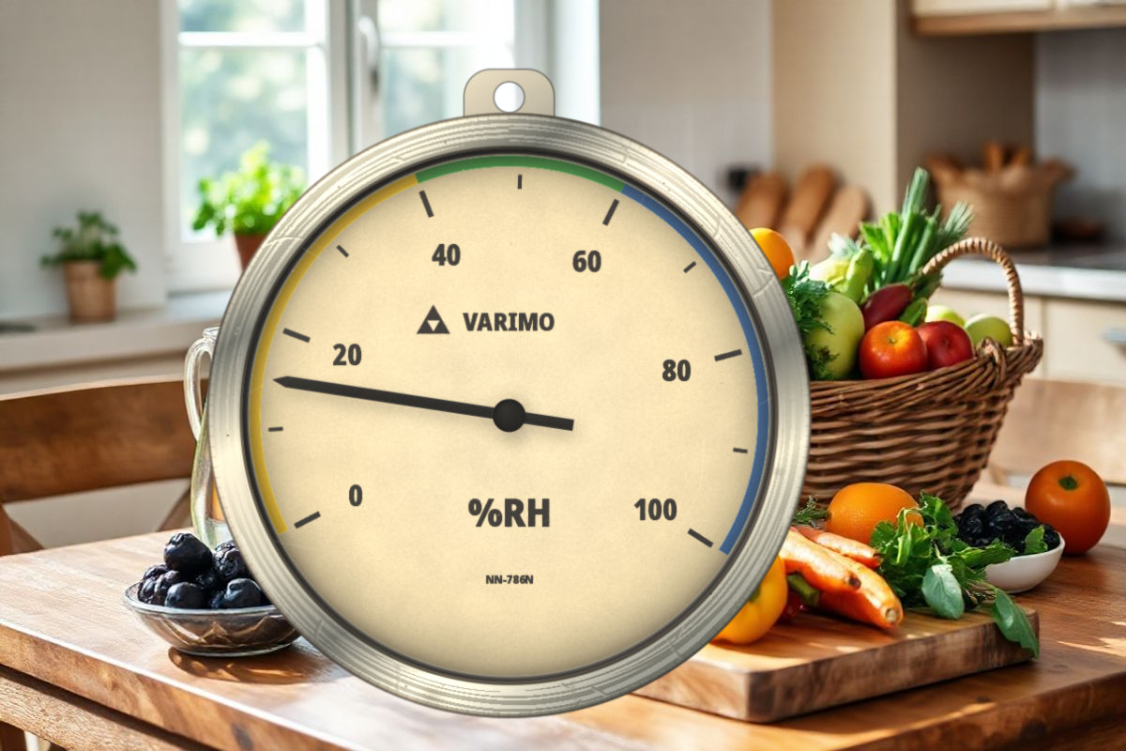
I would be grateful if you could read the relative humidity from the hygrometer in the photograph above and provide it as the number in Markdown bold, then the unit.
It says **15** %
